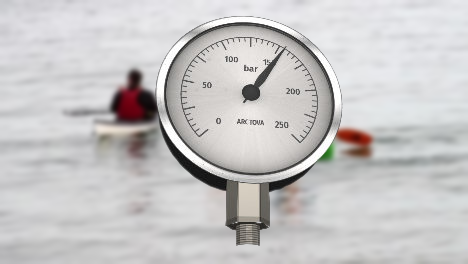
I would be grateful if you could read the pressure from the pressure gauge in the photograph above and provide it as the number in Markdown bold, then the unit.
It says **155** bar
